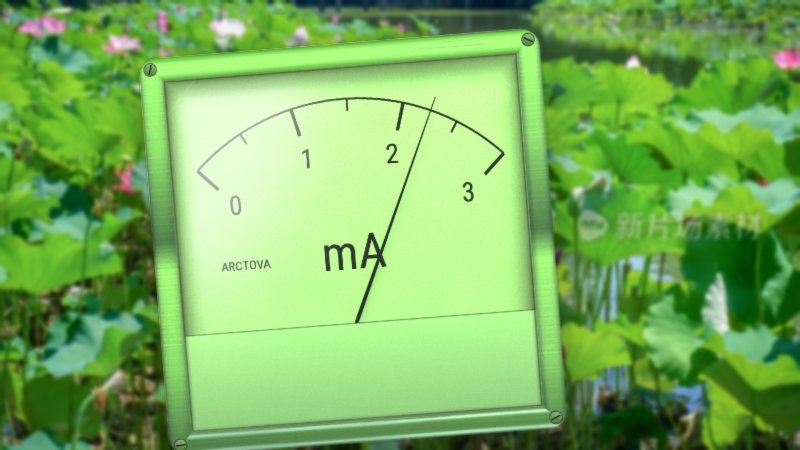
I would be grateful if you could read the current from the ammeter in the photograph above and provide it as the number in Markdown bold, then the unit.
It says **2.25** mA
